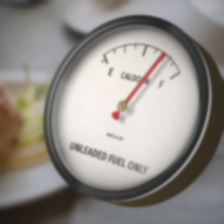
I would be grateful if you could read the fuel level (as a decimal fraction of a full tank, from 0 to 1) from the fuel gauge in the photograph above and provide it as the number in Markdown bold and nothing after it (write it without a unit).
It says **0.75**
